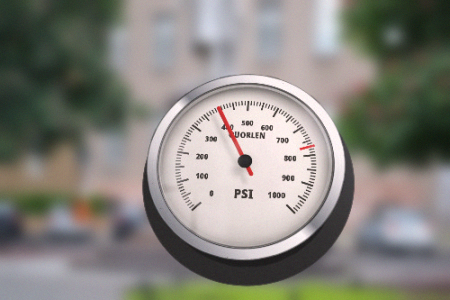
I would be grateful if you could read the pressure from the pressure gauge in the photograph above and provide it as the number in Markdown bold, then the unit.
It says **400** psi
